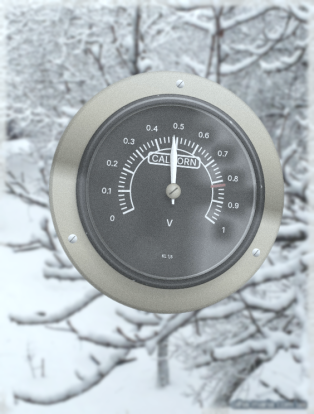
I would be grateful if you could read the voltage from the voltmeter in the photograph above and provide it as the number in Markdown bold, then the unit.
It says **0.48** V
